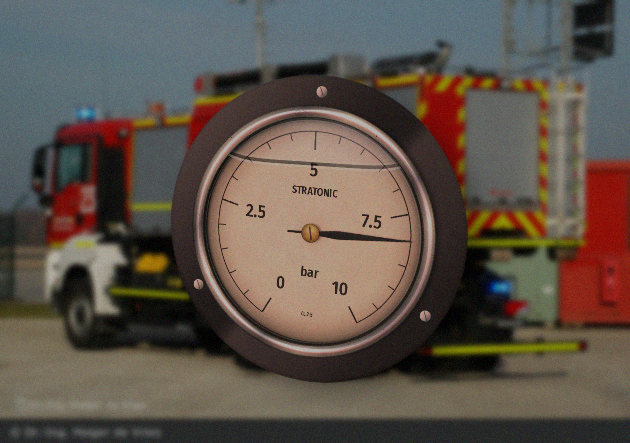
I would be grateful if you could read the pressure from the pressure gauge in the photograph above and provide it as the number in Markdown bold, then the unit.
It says **8** bar
